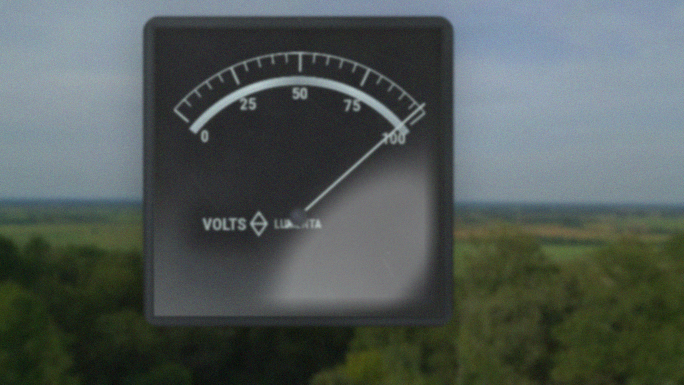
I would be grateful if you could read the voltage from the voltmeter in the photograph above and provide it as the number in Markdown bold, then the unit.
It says **97.5** V
